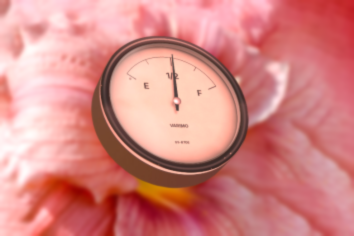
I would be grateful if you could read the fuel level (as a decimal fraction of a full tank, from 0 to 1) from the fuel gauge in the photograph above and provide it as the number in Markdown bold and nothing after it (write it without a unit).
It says **0.5**
